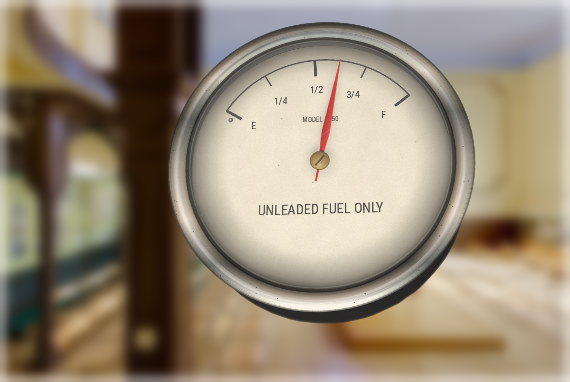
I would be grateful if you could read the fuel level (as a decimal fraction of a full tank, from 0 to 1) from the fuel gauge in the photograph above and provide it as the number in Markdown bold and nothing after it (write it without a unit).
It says **0.625**
